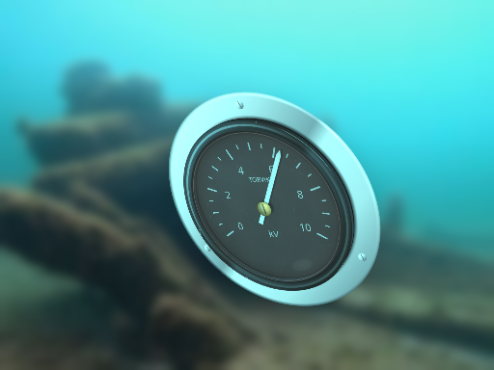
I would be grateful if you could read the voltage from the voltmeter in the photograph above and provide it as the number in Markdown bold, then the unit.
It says **6.25** kV
